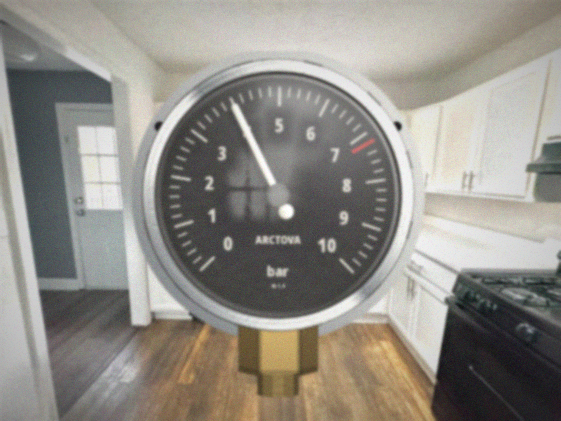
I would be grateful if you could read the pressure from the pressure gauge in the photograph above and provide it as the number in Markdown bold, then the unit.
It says **4** bar
